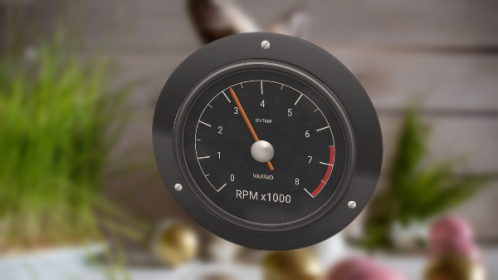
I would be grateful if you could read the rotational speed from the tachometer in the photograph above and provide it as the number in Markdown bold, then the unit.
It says **3250** rpm
